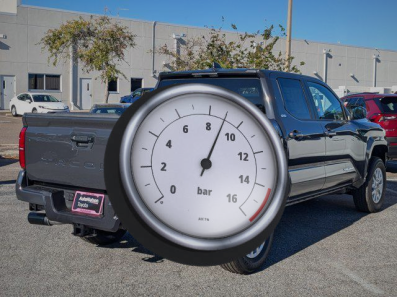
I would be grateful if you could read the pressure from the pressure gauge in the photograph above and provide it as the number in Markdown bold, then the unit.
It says **9** bar
